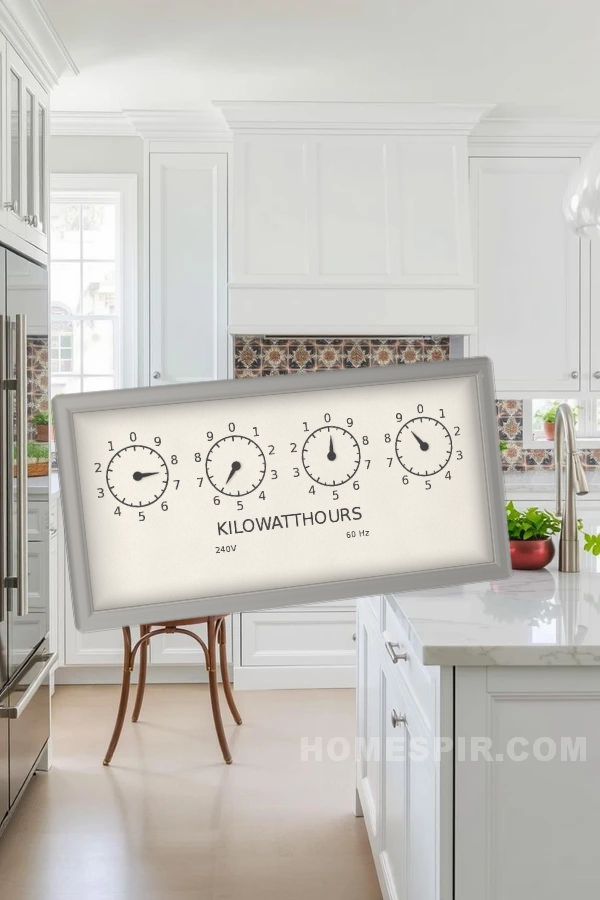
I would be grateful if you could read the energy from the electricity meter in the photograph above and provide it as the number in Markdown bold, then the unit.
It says **7599** kWh
